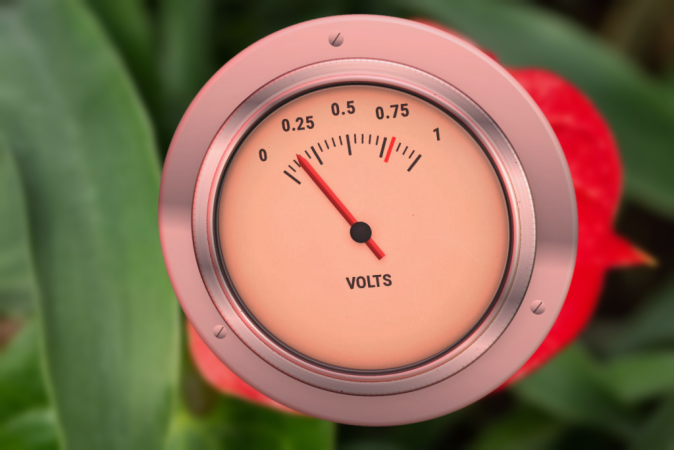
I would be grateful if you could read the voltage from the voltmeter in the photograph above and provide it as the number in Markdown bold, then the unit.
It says **0.15** V
